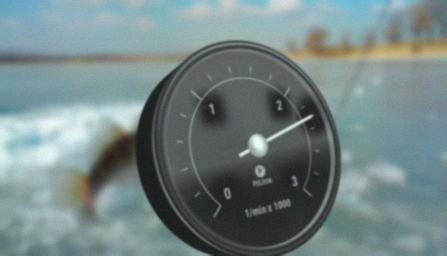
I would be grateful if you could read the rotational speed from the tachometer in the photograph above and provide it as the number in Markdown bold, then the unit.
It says **2300** rpm
